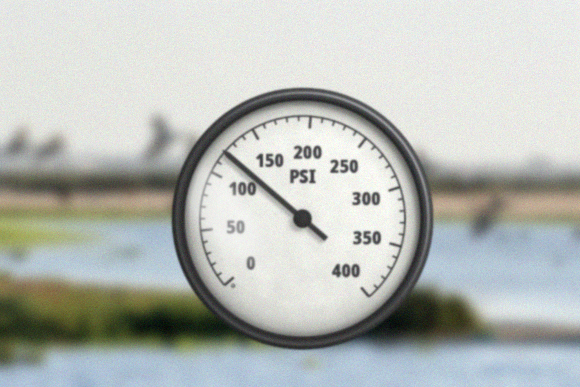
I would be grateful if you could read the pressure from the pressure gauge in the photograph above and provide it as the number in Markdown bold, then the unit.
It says **120** psi
